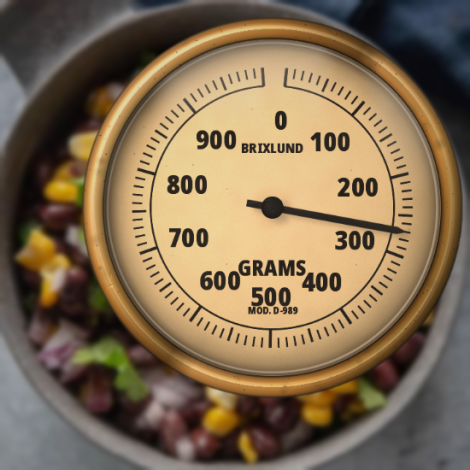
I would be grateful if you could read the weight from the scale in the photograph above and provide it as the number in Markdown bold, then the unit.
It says **270** g
